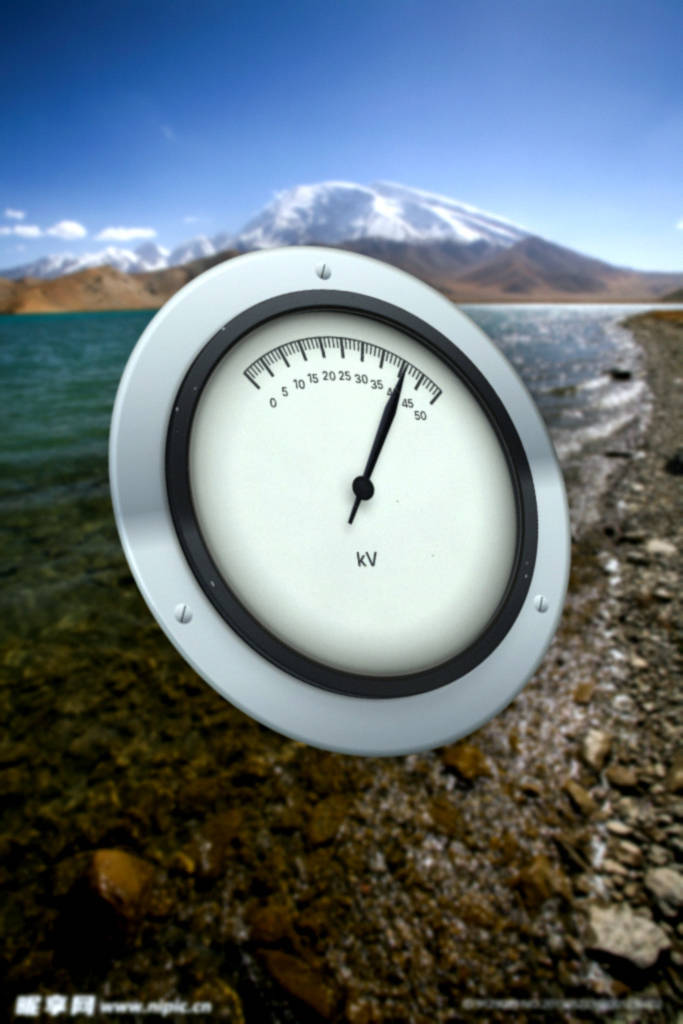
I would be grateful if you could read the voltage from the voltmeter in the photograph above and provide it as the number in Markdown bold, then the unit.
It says **40** kV
